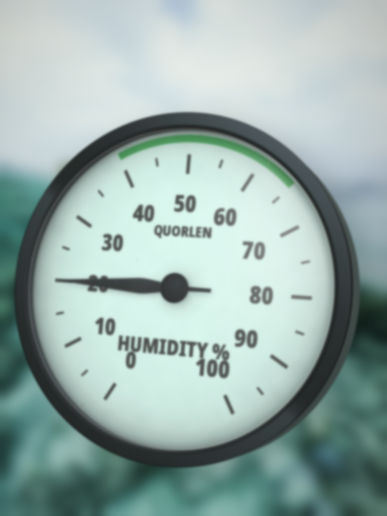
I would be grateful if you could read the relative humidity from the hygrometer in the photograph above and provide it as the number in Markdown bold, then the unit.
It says **20** %
